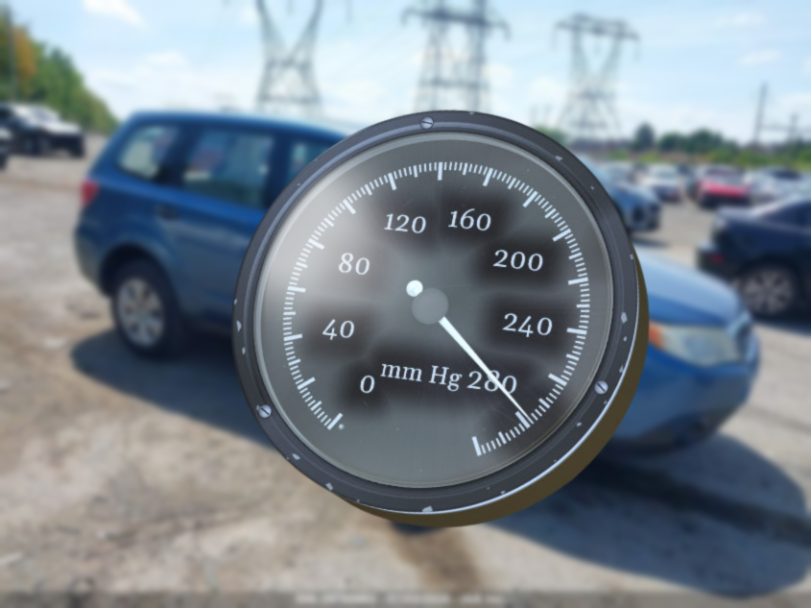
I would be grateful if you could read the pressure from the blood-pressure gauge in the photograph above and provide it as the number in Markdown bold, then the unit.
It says **278** mmHg
